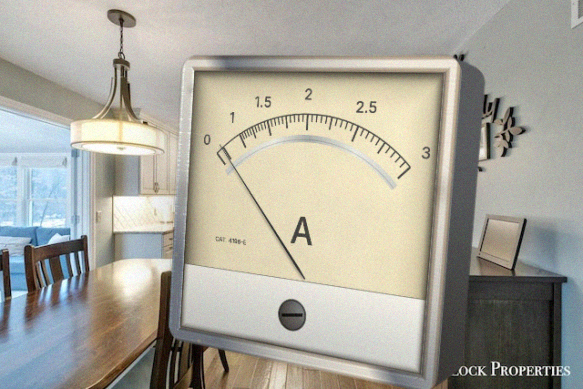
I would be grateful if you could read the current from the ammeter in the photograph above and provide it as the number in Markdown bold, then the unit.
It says **0.5** A
